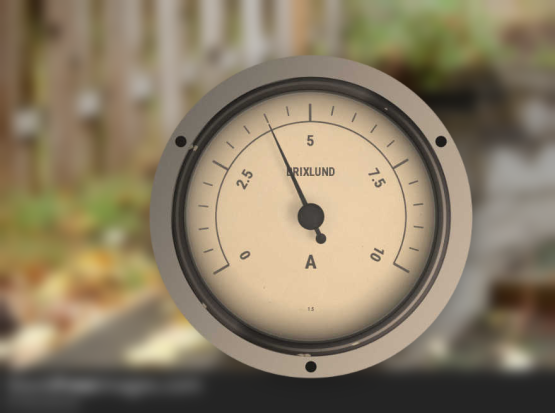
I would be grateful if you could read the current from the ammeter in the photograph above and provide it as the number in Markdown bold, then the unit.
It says **4** A
